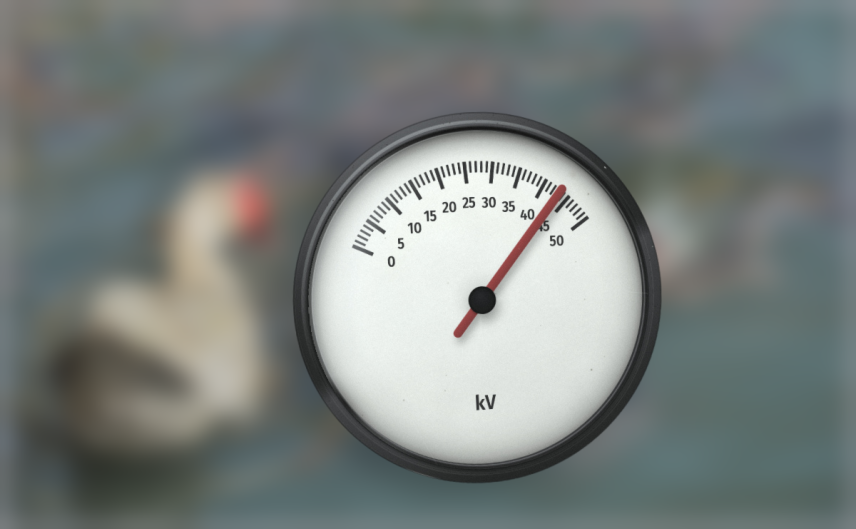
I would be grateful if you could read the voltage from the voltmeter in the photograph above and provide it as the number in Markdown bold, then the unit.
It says **43** kV
